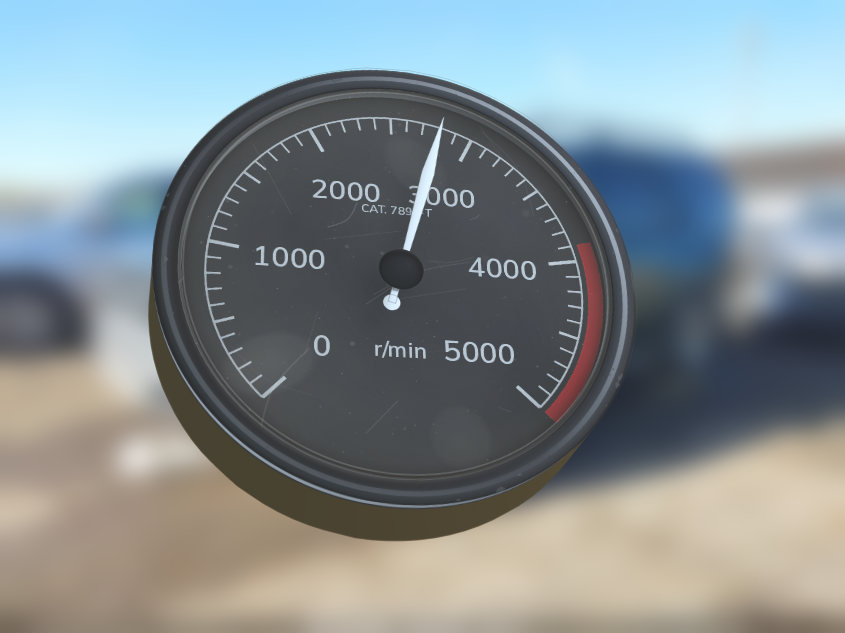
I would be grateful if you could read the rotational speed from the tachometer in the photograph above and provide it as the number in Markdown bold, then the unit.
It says **2800** rpm
